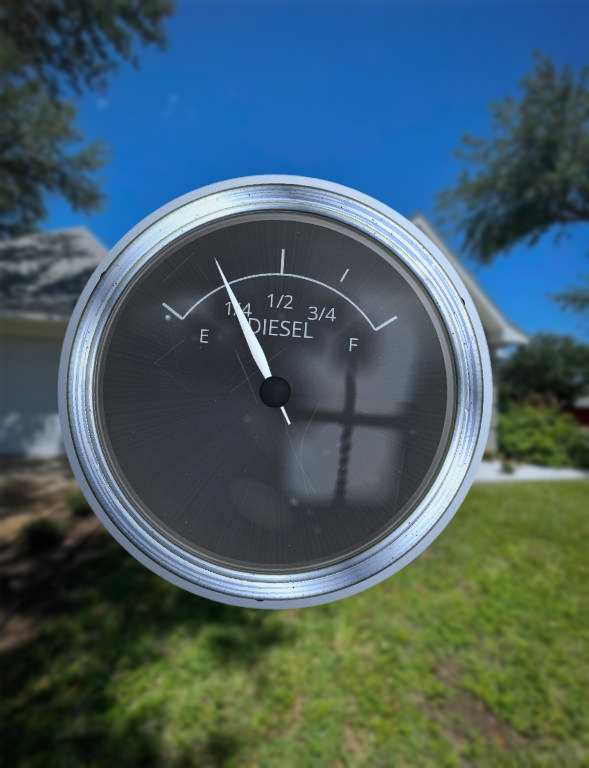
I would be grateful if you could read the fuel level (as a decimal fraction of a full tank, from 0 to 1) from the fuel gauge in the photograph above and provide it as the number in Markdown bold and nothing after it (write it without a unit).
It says **0.25**
